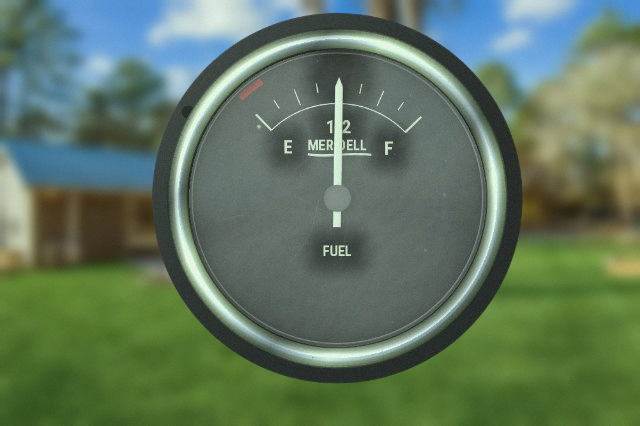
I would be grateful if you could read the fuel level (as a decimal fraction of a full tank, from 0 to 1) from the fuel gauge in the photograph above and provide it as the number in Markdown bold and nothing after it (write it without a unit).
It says **0.5**
